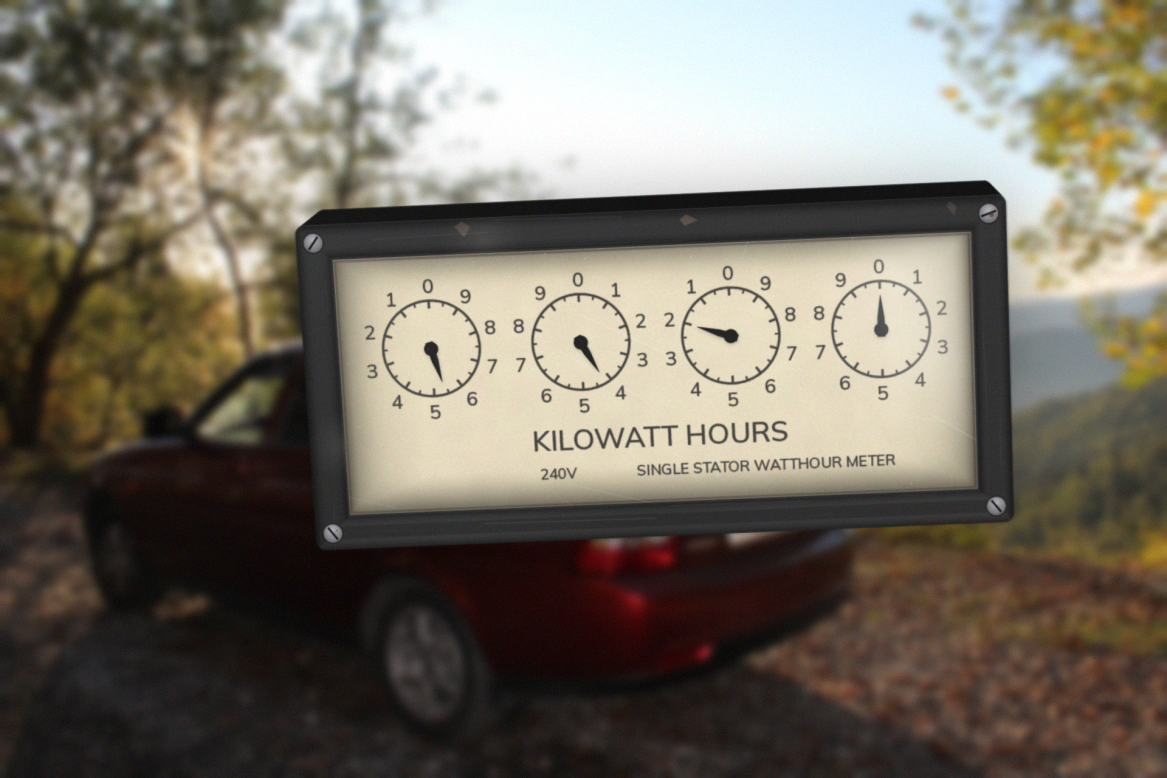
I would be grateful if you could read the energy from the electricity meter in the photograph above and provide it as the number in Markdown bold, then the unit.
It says **5420** kWh
